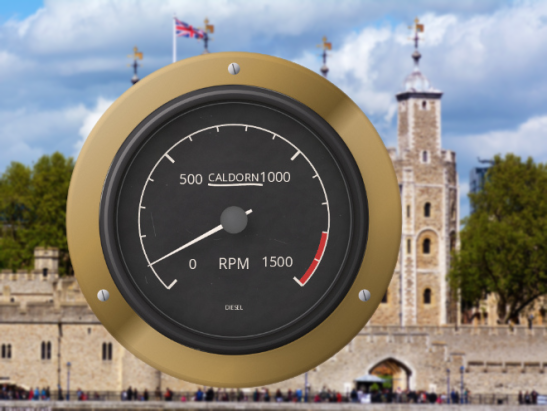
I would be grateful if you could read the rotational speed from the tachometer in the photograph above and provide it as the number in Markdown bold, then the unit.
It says **100** rpm
